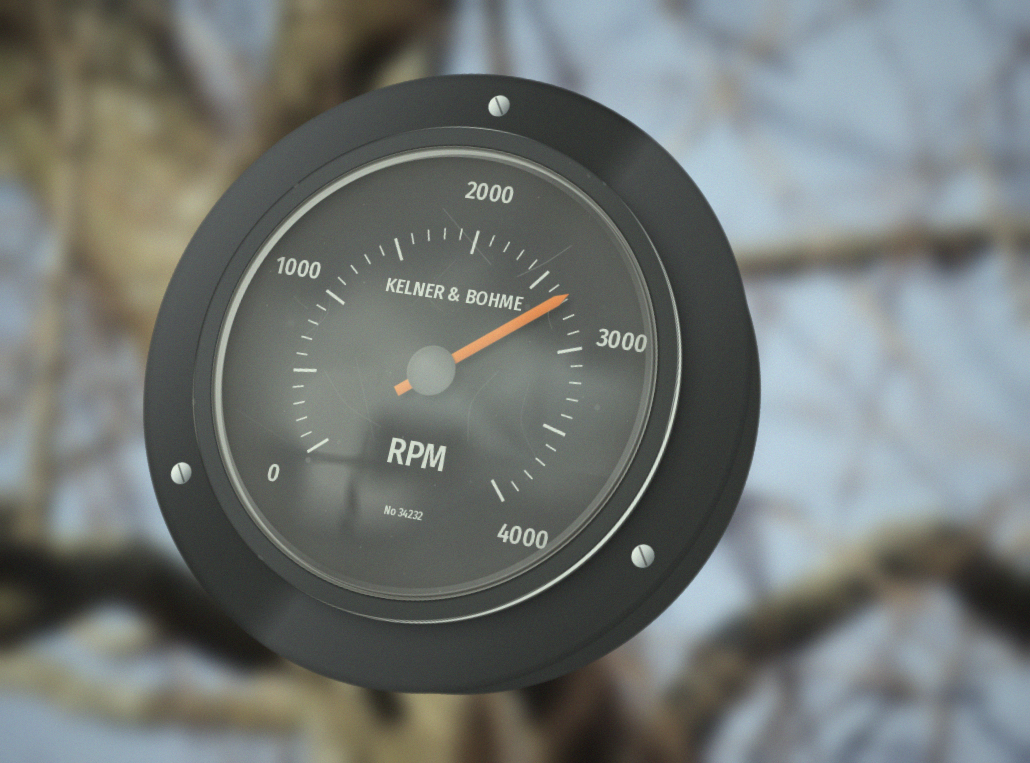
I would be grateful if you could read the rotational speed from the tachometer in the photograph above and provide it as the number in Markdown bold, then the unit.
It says **2700** rpm
